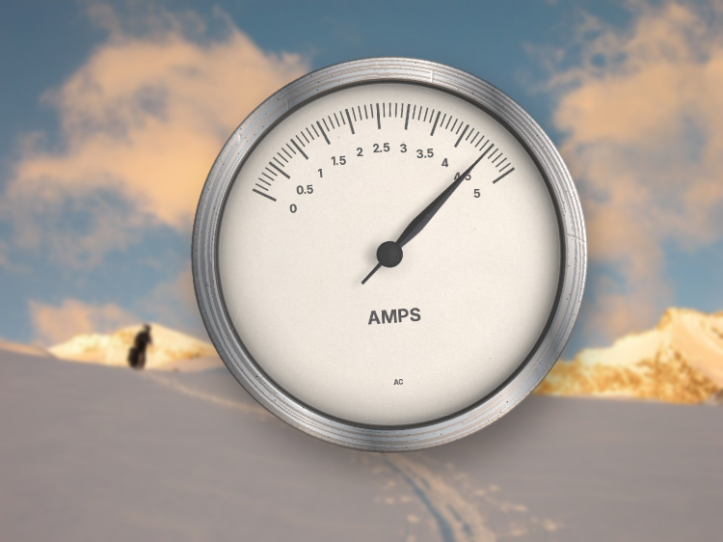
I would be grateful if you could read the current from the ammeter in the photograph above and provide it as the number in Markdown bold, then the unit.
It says **4.5** A
